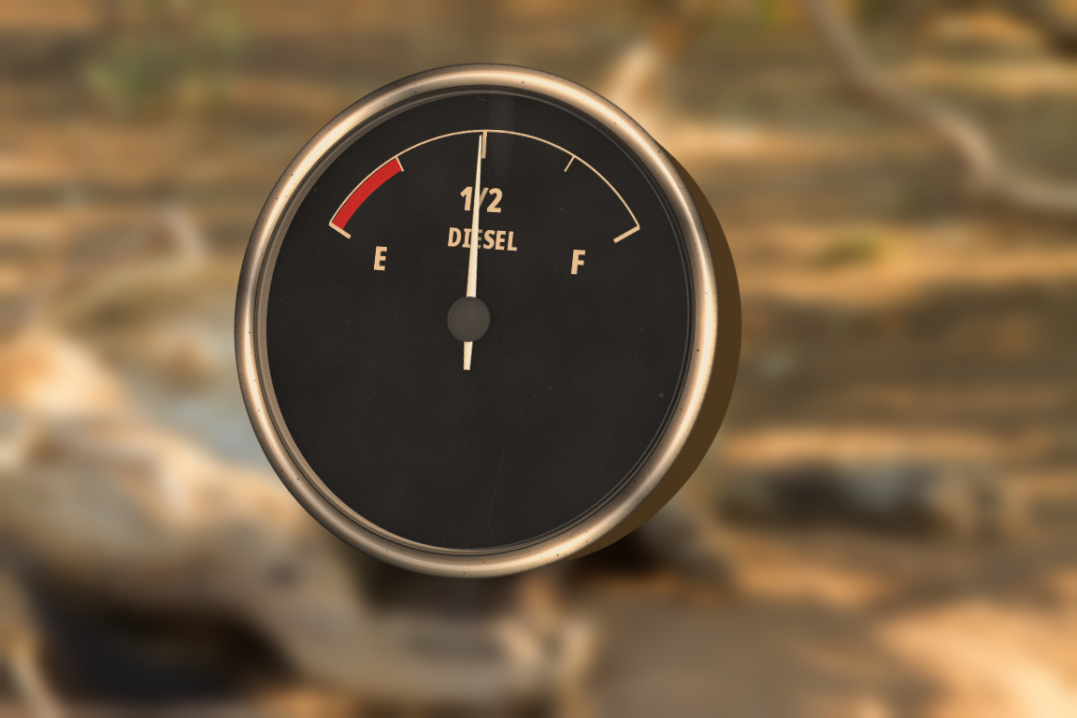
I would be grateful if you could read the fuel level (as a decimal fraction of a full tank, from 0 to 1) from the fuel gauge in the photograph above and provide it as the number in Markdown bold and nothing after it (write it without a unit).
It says **0.5**
